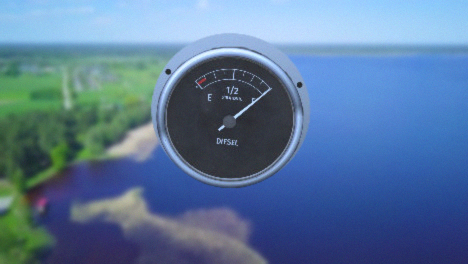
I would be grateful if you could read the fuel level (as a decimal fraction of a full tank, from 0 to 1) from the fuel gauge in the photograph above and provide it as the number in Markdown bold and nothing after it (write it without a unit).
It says **1**
